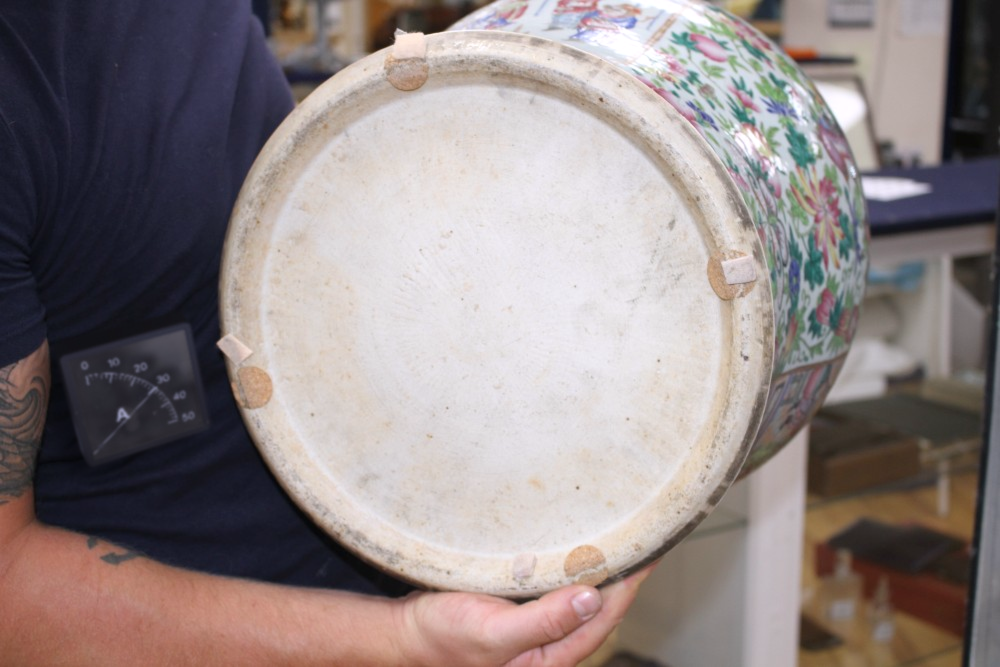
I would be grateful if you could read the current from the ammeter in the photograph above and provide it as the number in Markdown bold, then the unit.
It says **30** A
